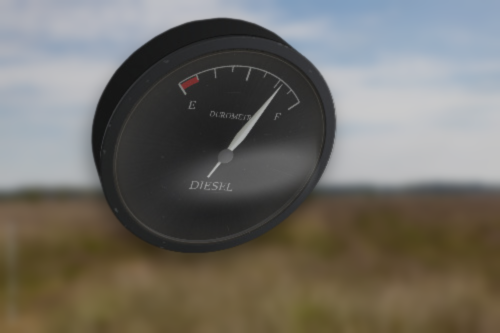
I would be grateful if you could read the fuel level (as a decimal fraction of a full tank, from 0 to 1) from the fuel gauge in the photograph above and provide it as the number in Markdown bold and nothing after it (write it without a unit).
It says **0.75**
